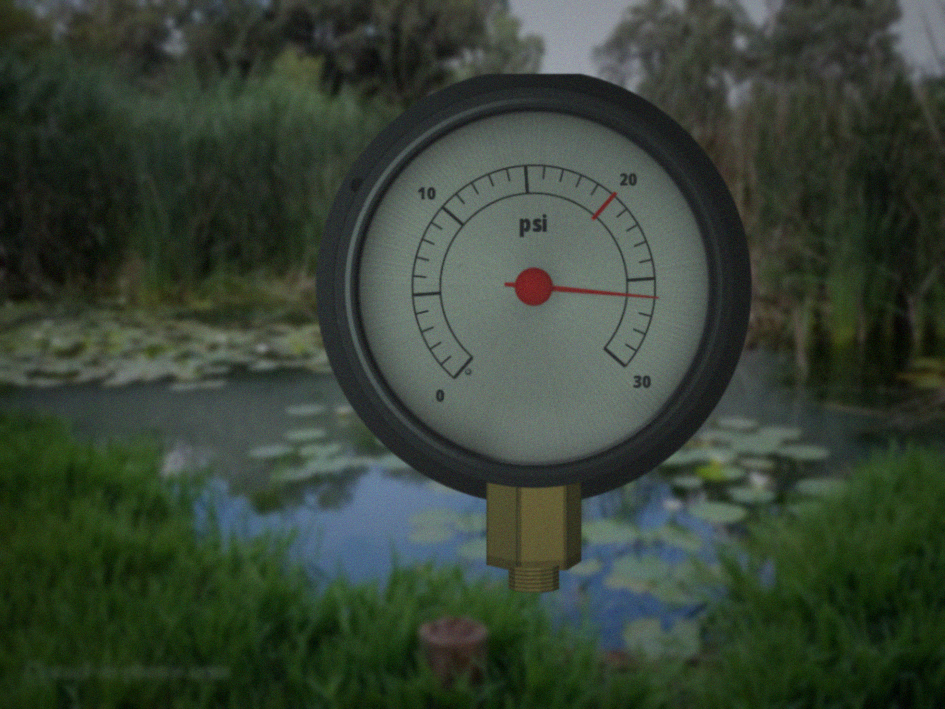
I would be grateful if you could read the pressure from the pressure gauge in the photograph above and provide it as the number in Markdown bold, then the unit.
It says **26** psi
